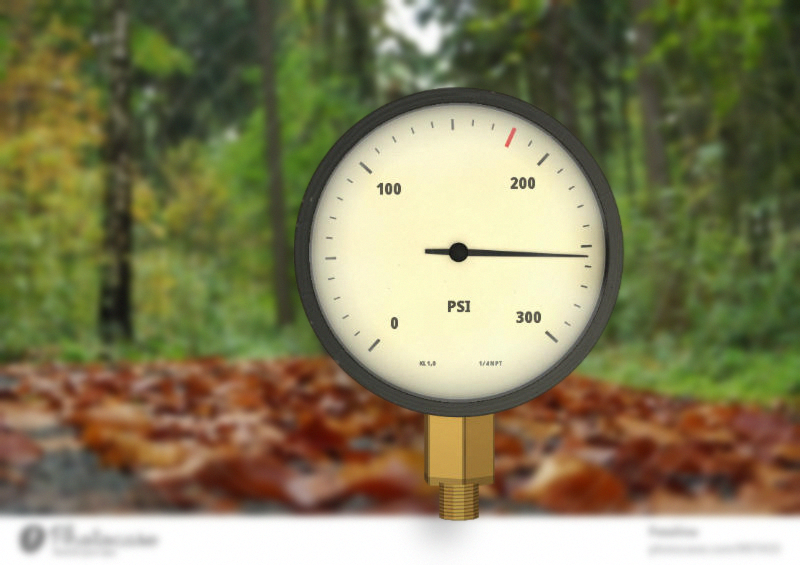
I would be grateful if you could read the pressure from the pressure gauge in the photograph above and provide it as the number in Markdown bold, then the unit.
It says **255** psi
